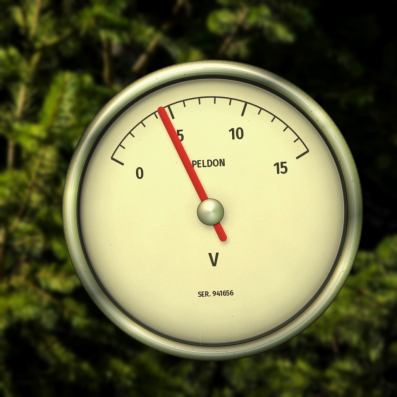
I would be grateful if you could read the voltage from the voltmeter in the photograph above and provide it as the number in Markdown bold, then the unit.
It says **4.5** V
